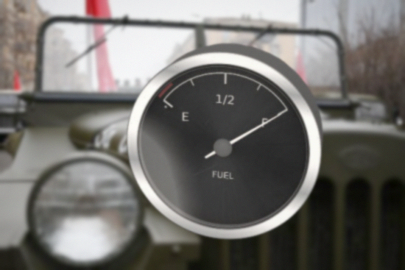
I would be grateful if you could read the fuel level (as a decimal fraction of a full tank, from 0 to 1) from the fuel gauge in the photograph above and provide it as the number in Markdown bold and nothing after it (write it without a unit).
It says **1**
